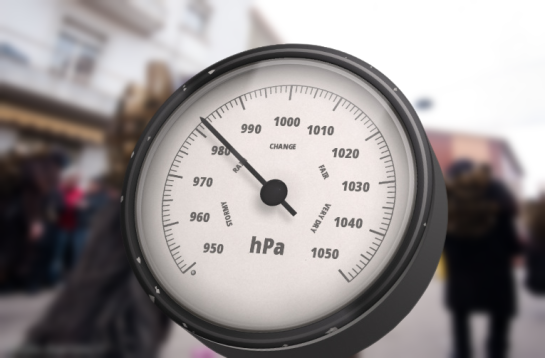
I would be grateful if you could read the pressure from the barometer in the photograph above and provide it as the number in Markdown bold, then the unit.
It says **982** hPa
